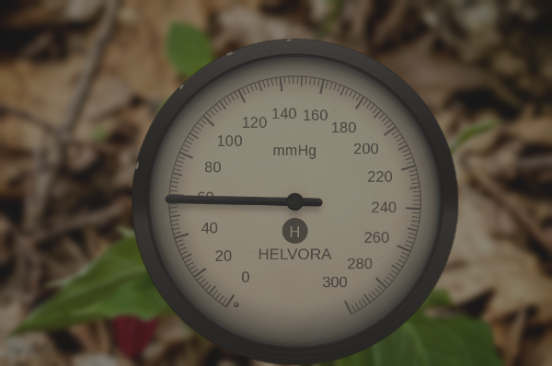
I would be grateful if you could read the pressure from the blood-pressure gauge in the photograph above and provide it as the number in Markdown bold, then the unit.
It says **58** mmHg
